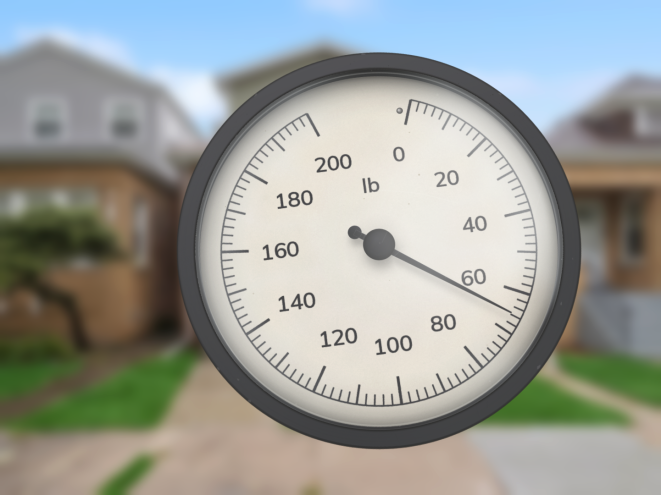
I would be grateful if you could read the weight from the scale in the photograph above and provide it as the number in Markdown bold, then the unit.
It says **66** lb
